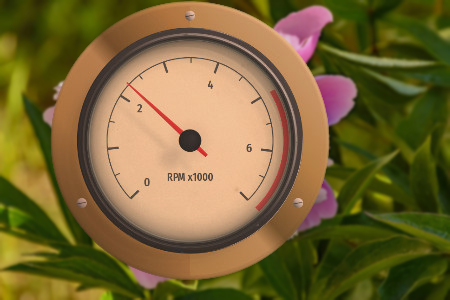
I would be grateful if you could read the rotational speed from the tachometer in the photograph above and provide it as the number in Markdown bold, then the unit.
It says **2250** rpm
